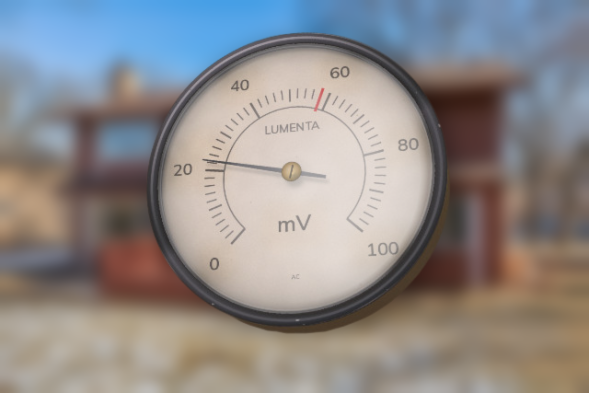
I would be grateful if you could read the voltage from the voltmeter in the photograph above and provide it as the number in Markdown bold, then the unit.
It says **22** mV
